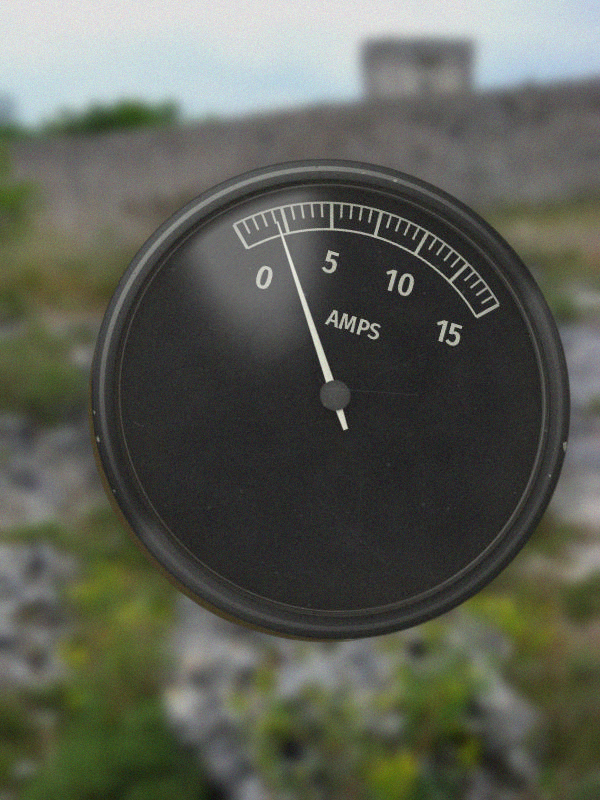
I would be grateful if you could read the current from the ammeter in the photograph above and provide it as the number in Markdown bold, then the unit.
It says **2** A
